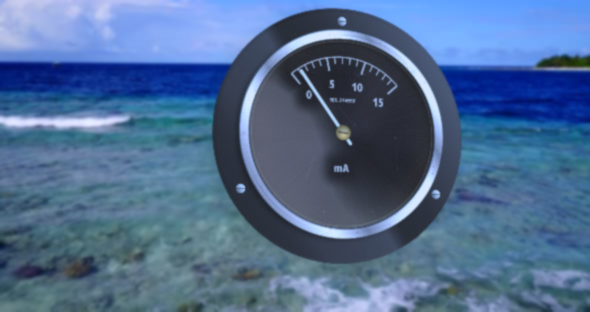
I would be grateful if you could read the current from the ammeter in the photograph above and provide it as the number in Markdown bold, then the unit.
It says **1** mA
